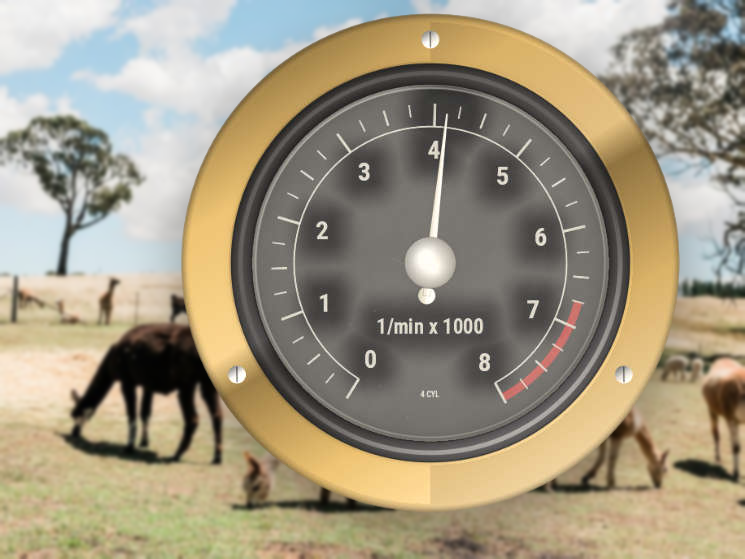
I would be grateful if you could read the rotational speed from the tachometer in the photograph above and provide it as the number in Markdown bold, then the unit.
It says **4125** rpm
